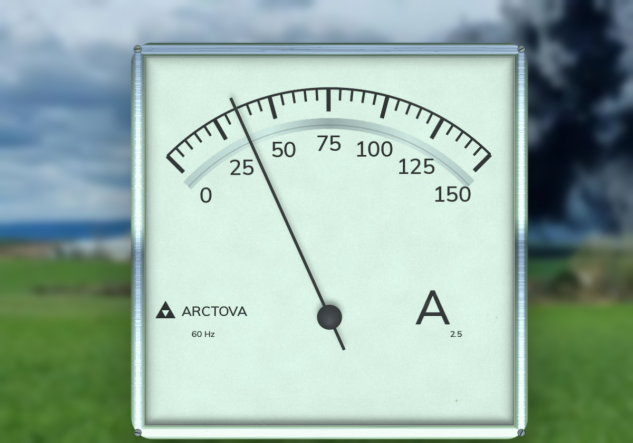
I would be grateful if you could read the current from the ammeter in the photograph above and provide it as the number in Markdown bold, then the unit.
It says **35** A
